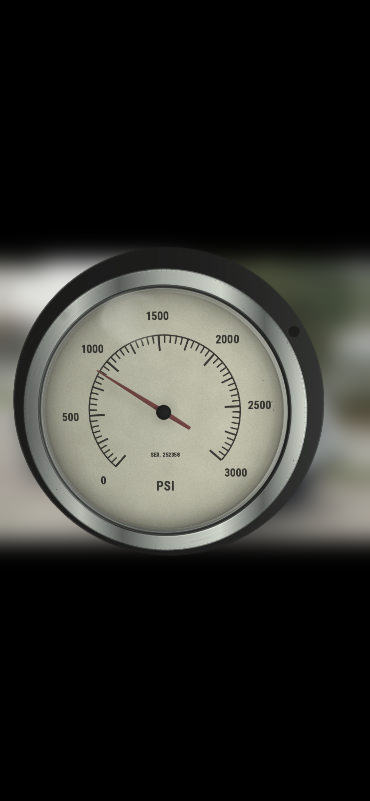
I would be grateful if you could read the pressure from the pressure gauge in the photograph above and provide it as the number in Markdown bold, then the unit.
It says **900** psi
